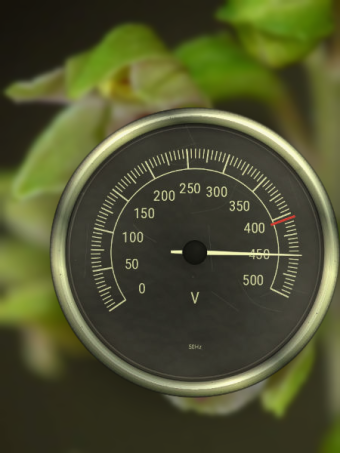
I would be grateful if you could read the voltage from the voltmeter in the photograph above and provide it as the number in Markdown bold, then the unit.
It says **450** V
